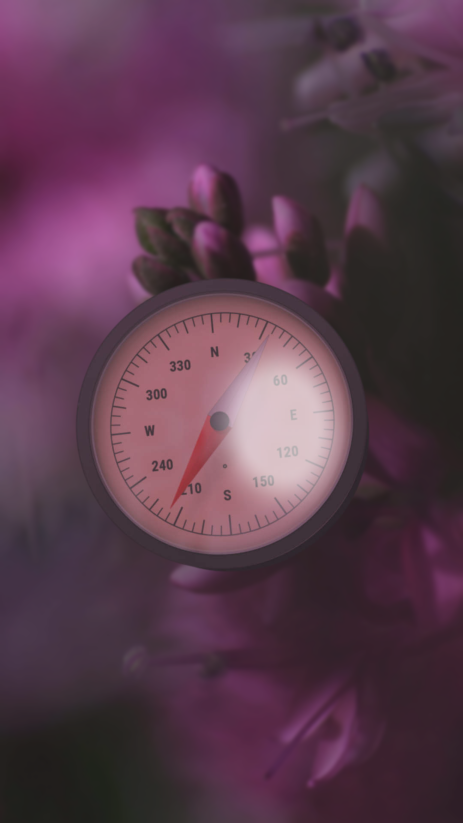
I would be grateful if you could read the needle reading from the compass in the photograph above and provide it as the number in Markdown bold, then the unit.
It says **215** °
